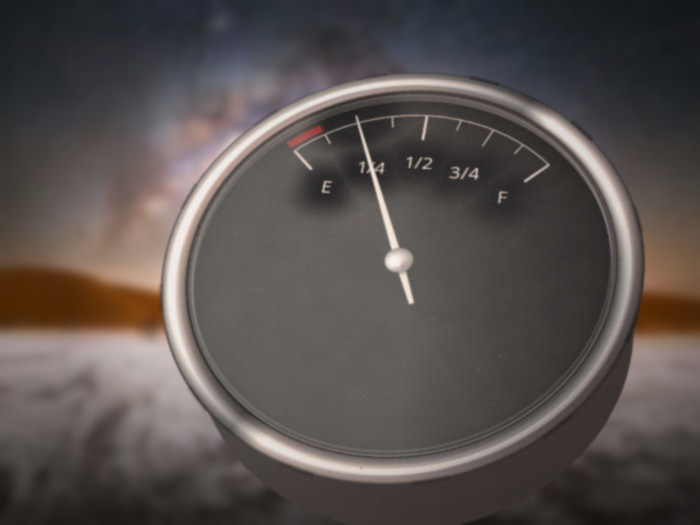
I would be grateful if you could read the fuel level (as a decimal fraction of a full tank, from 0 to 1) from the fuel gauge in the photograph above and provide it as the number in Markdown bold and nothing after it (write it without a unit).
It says **0.25**
